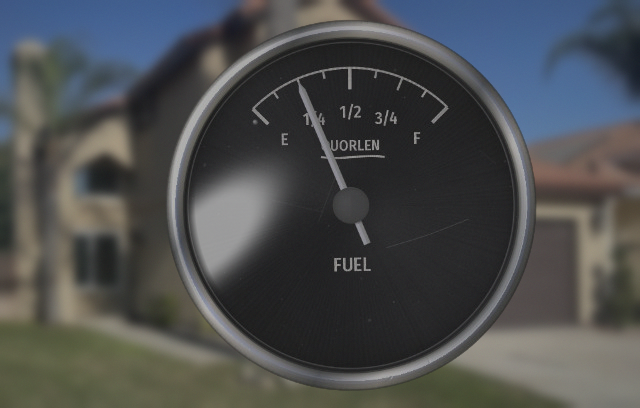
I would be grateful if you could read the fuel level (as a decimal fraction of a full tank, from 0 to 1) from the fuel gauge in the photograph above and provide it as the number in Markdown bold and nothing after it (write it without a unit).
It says **0.25**
